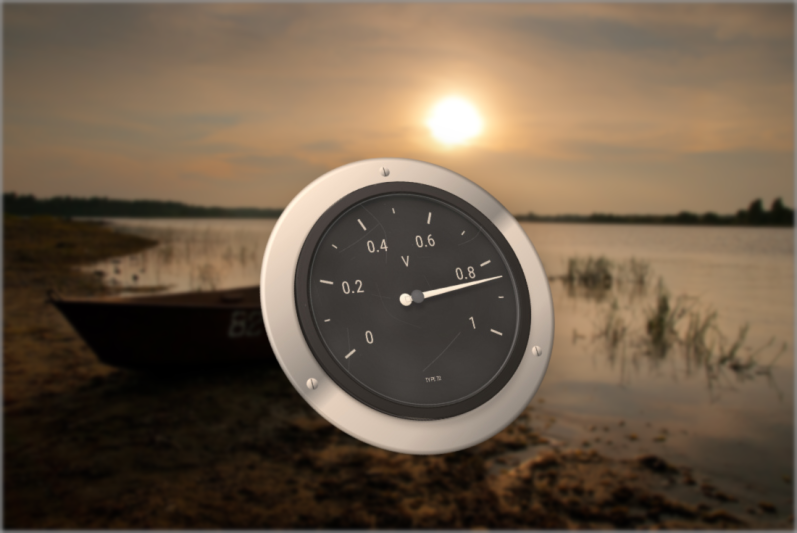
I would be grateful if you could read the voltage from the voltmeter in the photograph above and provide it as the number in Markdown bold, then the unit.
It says **0.85** V
